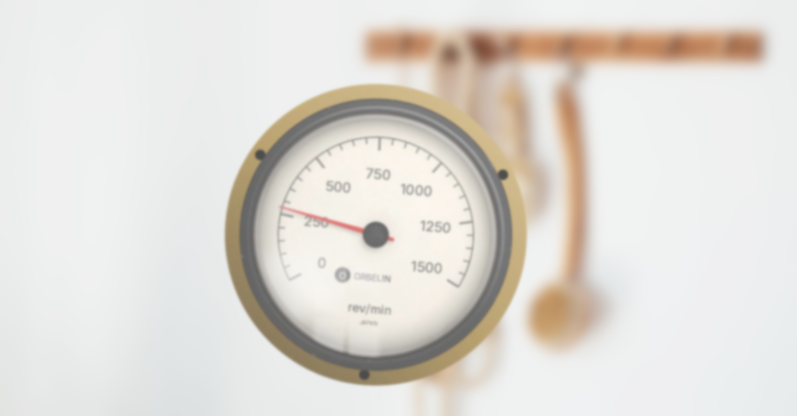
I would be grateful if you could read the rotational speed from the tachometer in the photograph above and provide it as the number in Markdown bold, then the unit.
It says **275** rpm
